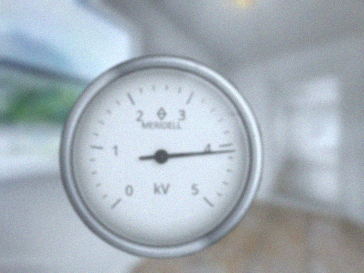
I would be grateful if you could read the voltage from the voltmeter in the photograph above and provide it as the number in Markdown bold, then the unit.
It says **4.1** kV
